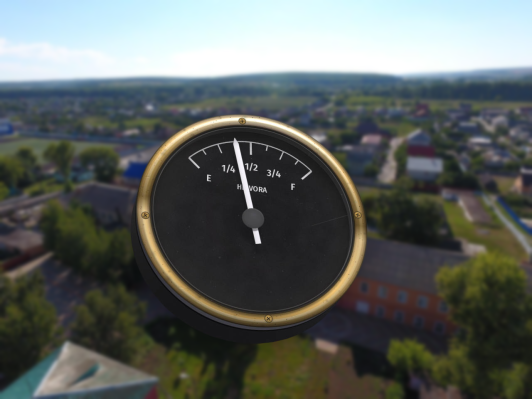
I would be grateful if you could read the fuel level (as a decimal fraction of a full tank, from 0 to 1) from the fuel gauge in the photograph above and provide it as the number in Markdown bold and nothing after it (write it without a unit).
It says **0.375**
